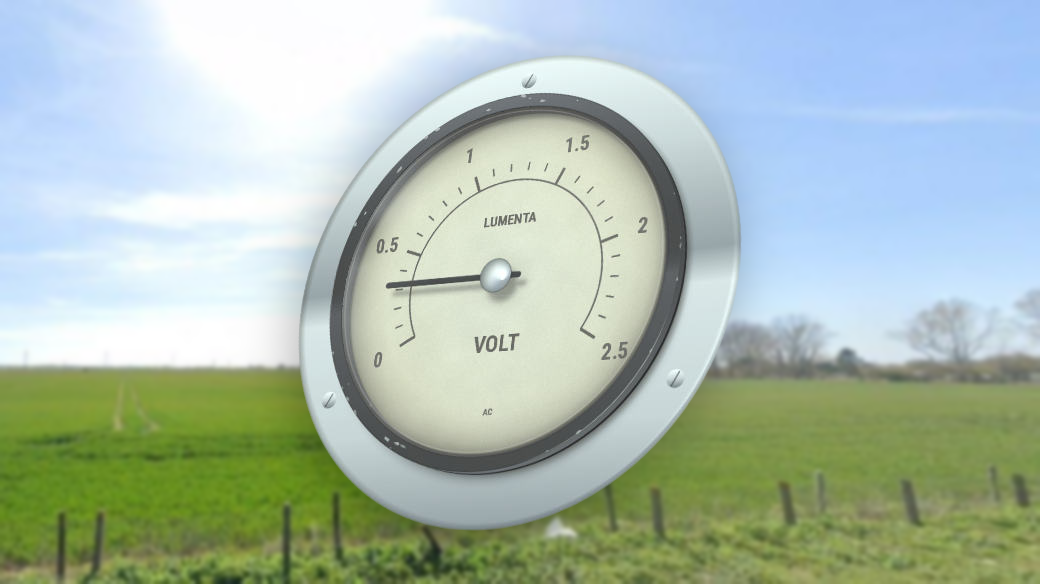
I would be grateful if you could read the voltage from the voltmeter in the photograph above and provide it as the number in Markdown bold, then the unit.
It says **0.3** V
